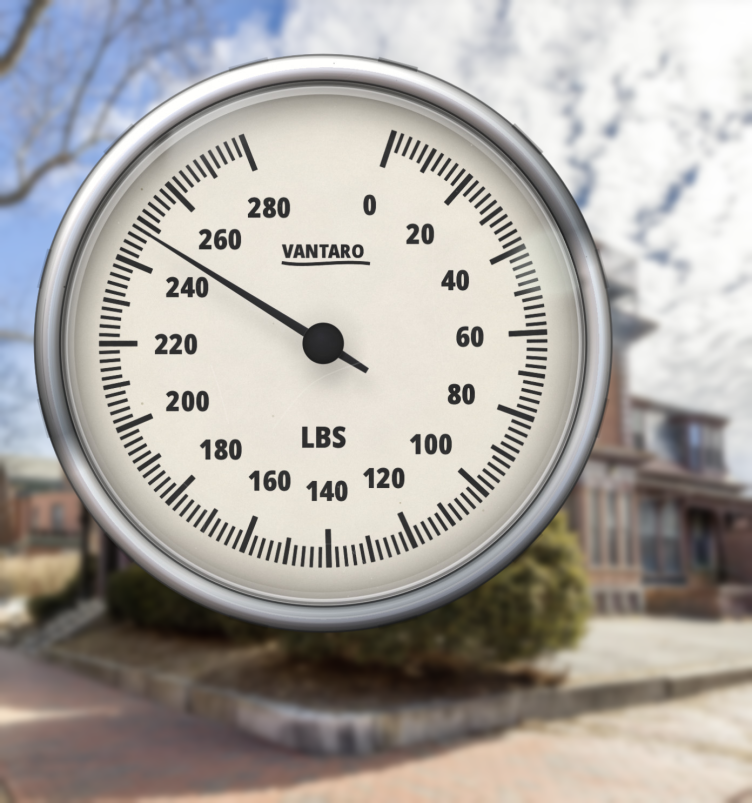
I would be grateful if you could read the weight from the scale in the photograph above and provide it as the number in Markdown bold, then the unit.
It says **248** lb
